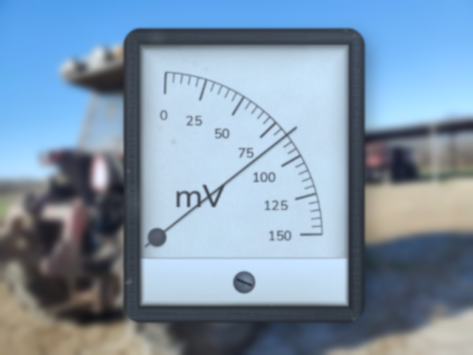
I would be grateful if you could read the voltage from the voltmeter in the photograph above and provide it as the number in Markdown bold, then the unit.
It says **85** mV
